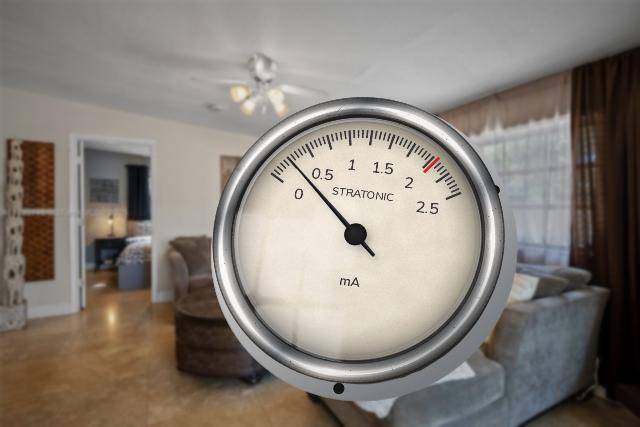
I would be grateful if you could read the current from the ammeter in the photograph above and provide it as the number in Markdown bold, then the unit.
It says **0.25** mA
